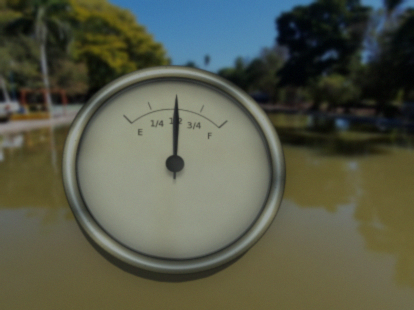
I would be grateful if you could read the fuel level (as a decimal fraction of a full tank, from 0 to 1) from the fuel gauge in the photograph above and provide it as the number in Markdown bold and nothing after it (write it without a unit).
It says **0.5**
